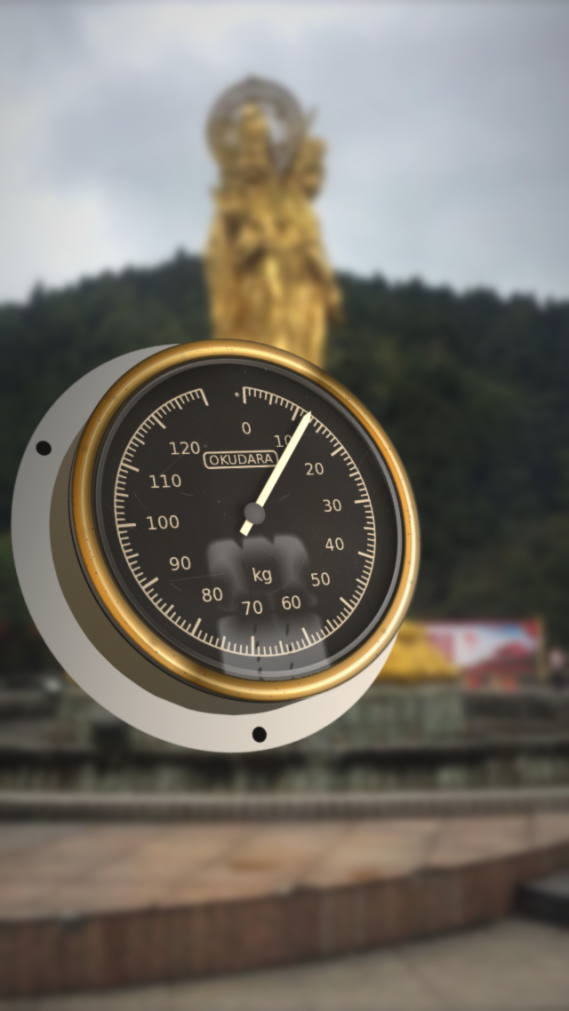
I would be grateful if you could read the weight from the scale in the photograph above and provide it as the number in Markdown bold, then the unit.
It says **12** kg
